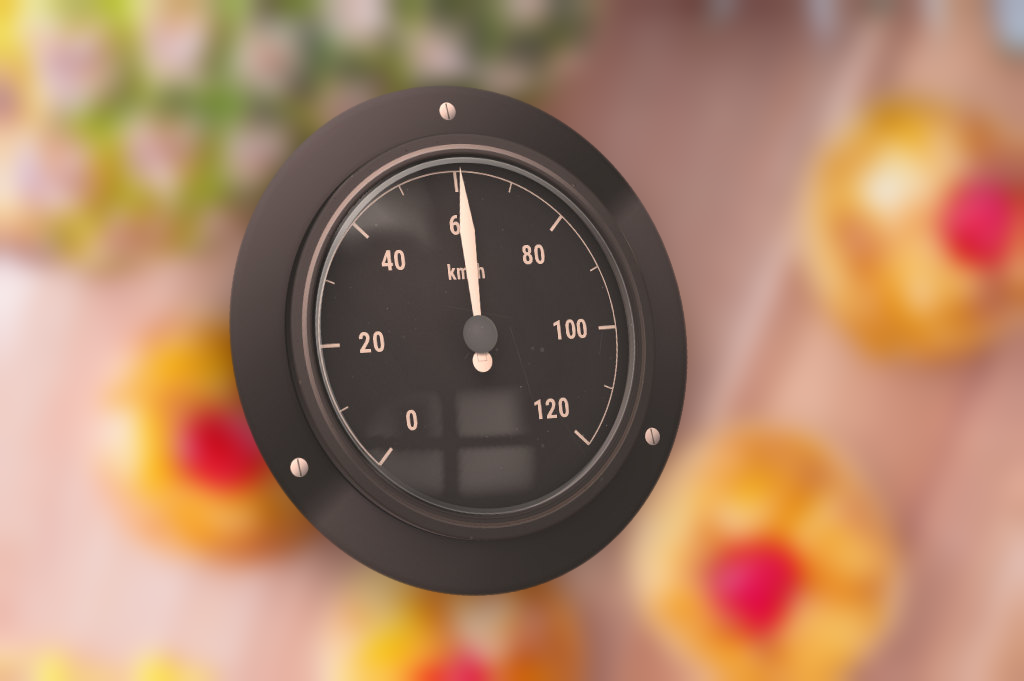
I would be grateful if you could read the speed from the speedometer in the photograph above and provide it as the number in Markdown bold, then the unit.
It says **60** km/h
